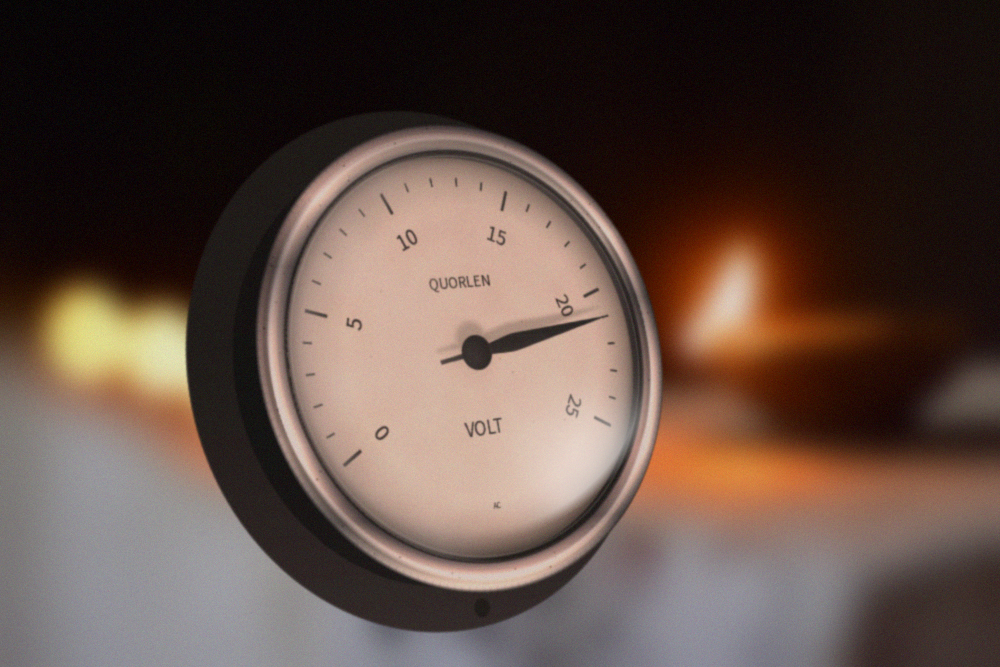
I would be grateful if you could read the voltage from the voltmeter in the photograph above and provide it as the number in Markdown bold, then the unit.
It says **21** V
